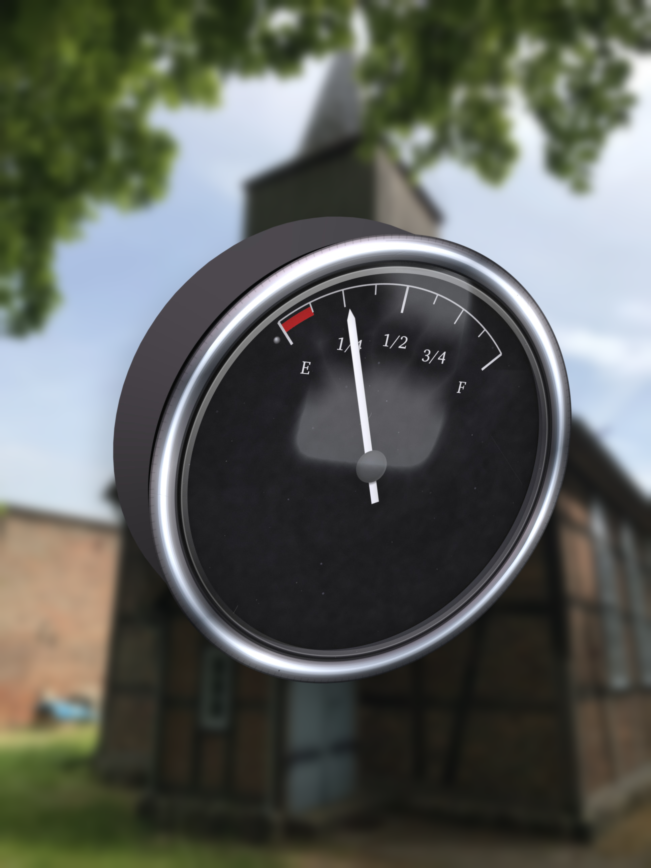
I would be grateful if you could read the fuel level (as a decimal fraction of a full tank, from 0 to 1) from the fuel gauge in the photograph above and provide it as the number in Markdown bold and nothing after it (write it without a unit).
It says **0.25**
